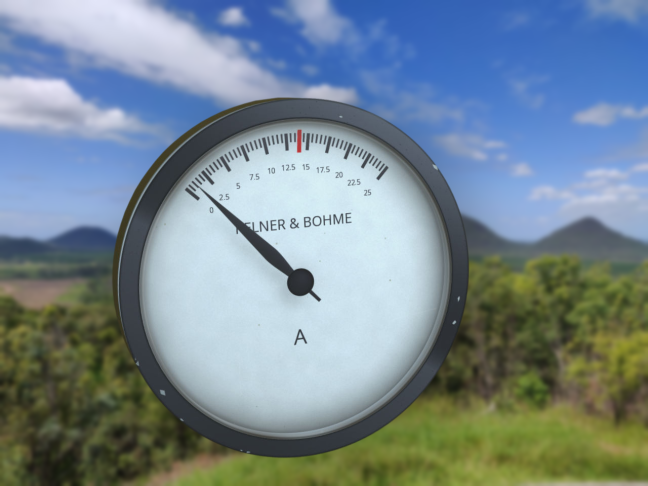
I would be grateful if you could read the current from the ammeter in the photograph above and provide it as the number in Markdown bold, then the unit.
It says **1** A
